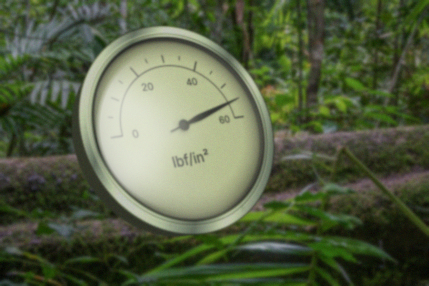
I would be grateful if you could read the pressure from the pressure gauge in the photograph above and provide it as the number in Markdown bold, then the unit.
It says **55** psi
